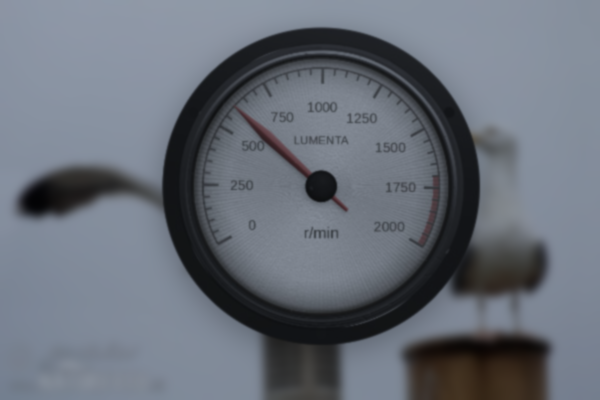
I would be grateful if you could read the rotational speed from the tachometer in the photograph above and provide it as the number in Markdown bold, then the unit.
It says **600** rpm
